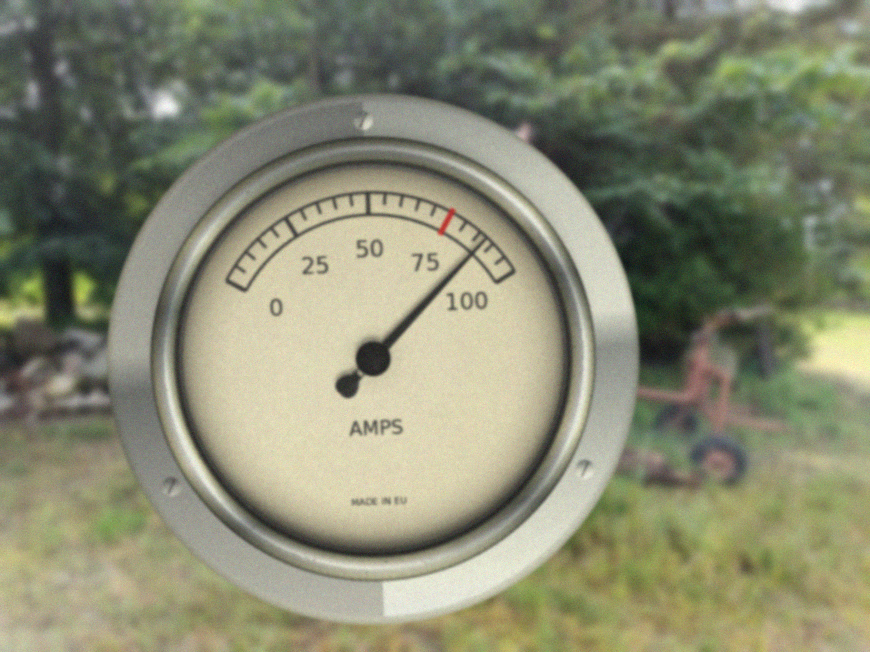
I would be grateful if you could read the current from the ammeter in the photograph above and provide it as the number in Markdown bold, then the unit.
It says **87.5** A
